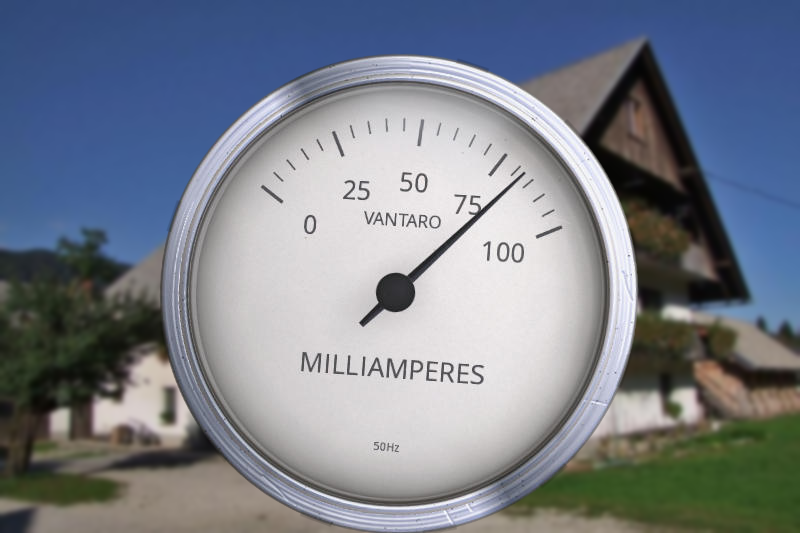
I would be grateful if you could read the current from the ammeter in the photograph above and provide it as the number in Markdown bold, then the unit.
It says **82.5** mA
